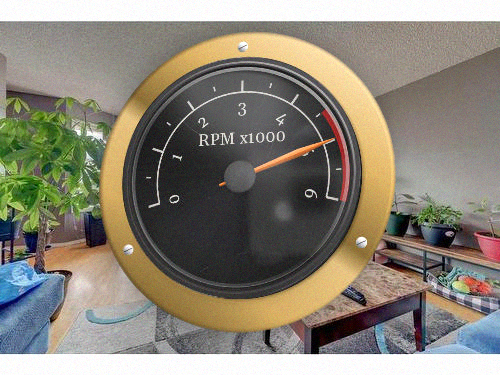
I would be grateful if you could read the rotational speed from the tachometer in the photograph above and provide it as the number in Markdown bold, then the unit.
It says **5000** rpm
